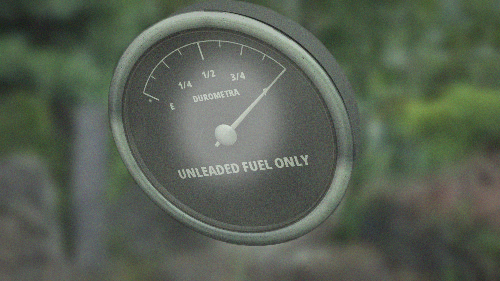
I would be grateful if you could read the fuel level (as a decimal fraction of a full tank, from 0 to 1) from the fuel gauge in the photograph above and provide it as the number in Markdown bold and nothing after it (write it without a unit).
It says **1**
